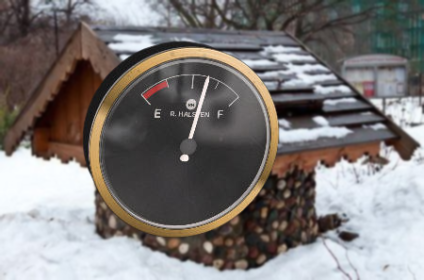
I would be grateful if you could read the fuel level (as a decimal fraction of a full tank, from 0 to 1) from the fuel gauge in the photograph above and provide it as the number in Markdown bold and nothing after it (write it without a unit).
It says **0.625**
